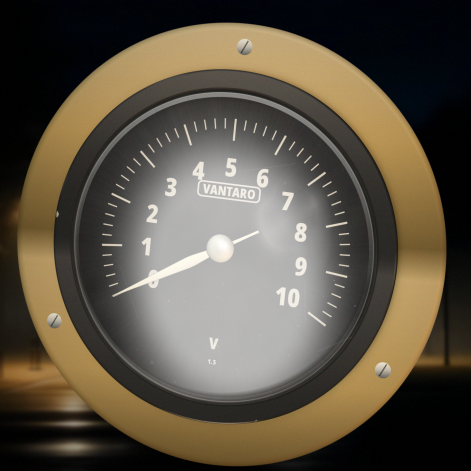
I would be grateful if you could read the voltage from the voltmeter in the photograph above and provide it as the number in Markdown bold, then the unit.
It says **0** V
